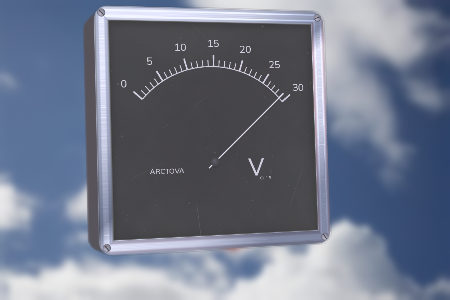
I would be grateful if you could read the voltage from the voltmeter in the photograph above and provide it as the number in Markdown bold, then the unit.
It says **29** V
